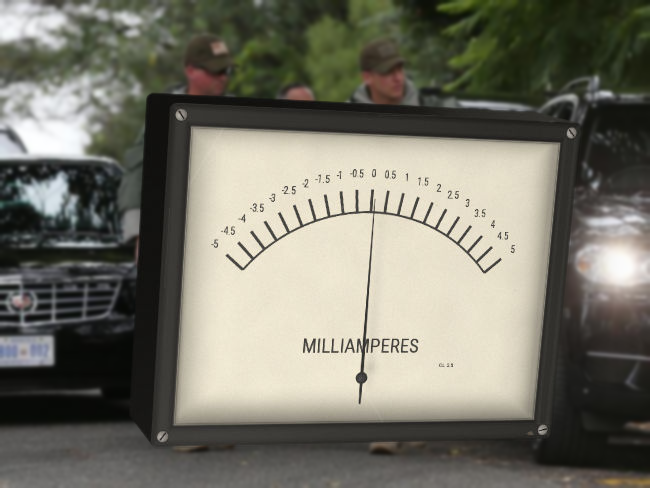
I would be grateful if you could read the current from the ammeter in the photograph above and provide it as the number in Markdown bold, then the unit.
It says **0** mA
